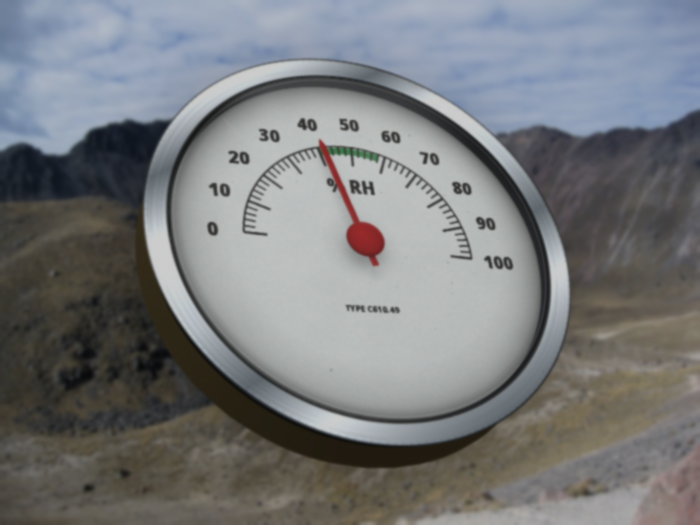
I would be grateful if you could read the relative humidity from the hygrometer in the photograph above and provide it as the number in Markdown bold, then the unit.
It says **40** %
